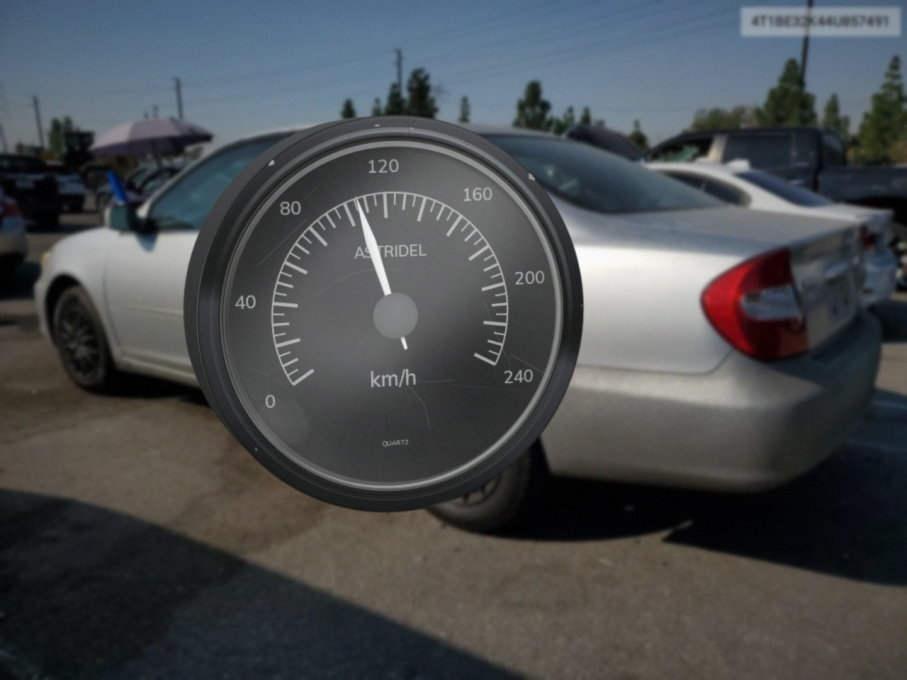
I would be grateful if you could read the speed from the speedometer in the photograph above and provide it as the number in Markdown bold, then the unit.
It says **105** km/h
